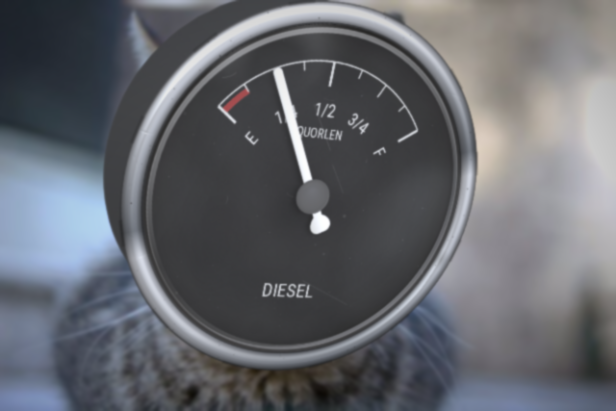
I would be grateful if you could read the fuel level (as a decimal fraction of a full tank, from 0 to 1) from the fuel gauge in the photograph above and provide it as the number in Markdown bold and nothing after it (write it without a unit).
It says **0.25**
